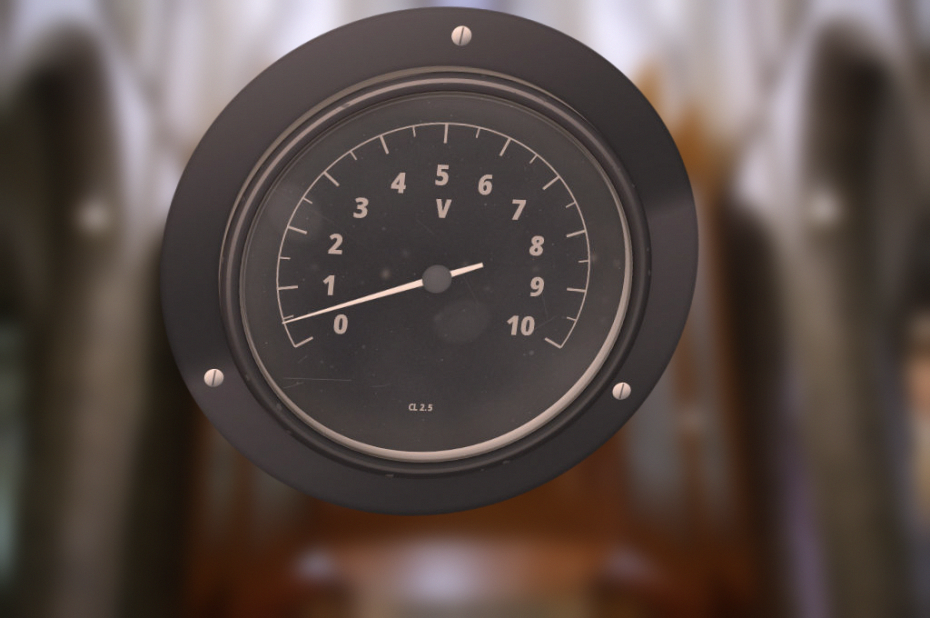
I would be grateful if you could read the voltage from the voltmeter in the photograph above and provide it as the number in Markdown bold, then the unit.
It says **0.5** V
